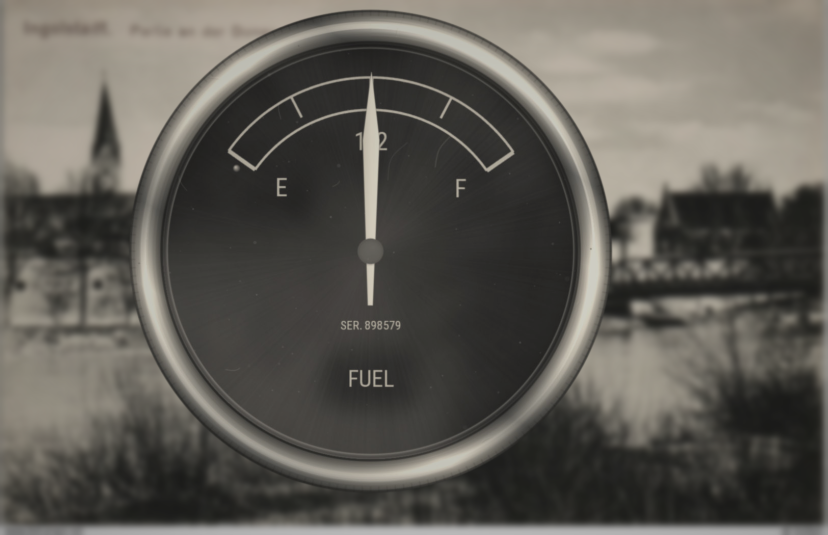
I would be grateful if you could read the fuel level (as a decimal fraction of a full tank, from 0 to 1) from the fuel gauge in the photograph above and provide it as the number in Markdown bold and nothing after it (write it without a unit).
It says **0.5**
